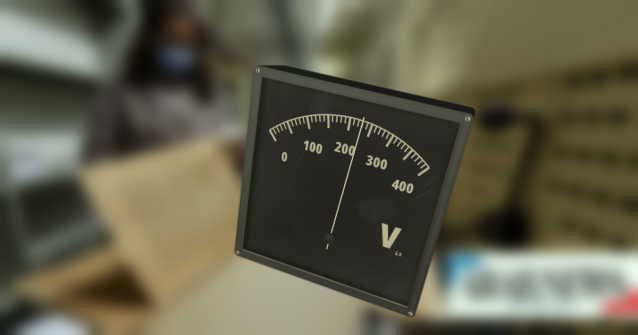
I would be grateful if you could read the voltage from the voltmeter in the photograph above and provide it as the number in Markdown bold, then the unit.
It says **230** V
